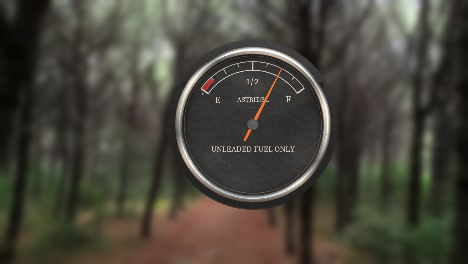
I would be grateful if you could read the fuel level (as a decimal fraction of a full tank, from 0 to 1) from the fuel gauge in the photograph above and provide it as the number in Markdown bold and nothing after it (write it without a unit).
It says **0.75**
